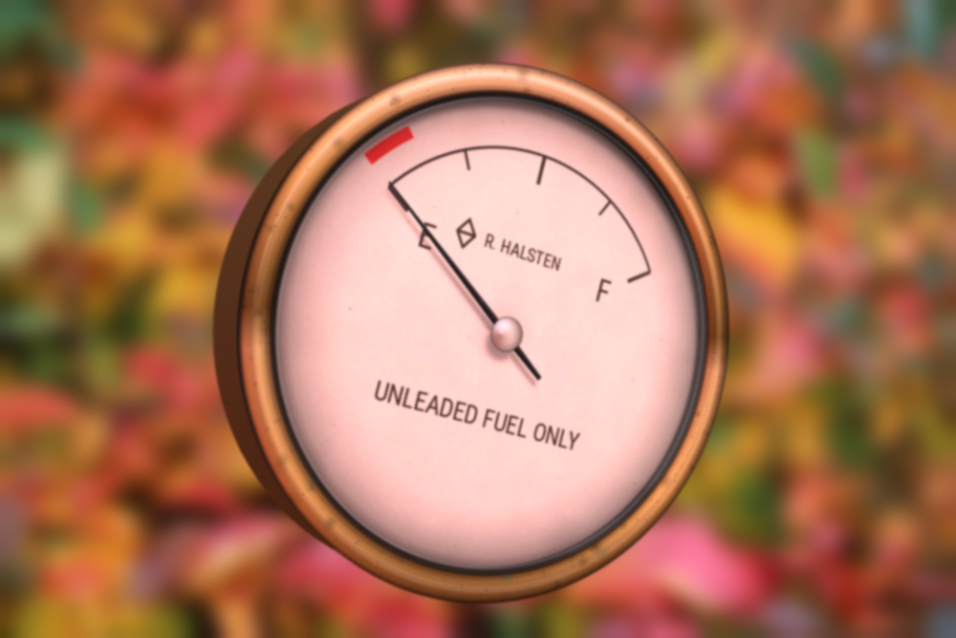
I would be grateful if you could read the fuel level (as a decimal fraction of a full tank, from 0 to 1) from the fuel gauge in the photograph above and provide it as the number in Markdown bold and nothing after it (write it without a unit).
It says **0**
